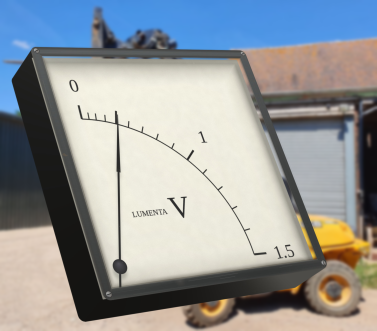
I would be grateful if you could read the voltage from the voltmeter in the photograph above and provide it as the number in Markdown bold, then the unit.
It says **0.5** V
